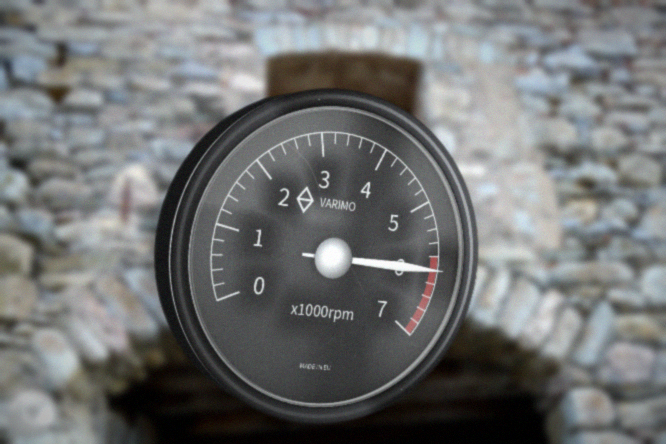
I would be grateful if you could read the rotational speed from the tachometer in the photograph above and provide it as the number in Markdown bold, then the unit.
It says **6000** rpm
